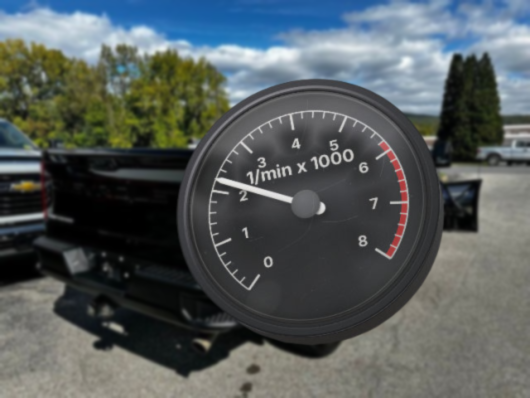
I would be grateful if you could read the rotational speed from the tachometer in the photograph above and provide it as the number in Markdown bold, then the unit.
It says **2200** rpm
